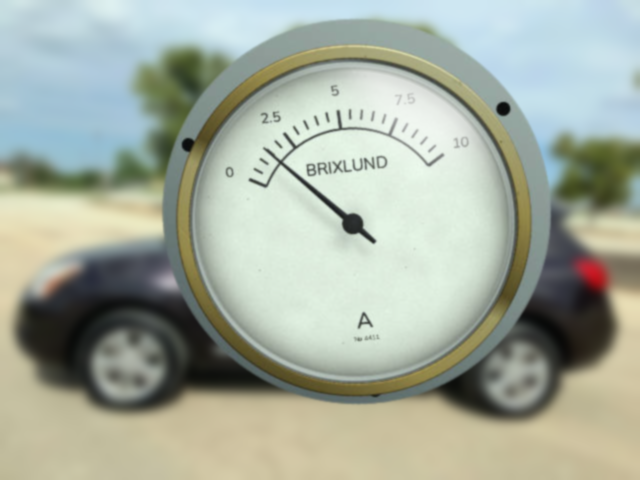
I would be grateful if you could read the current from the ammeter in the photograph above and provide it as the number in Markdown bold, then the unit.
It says **1.5** A
